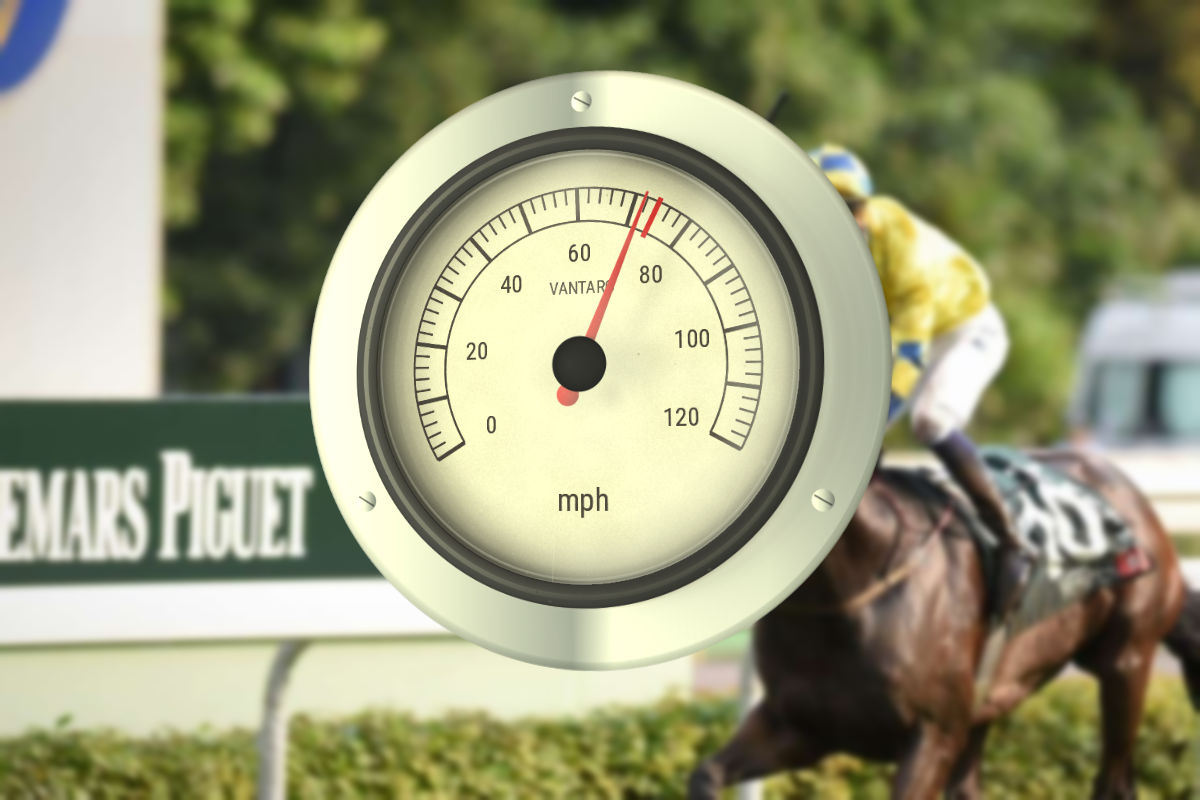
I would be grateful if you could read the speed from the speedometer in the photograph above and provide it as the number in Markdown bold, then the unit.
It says **72** mph
